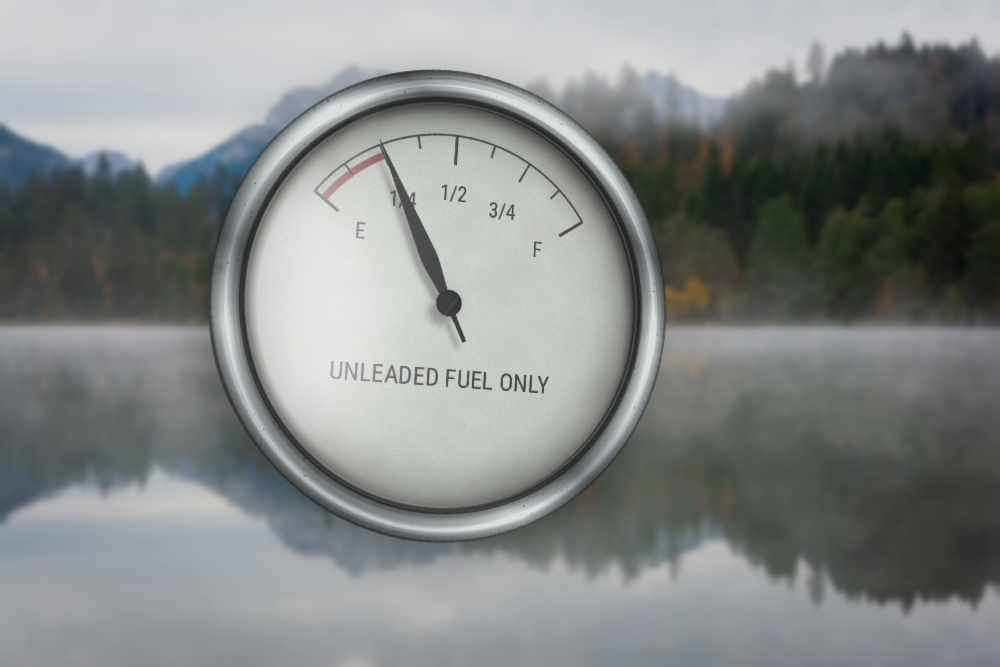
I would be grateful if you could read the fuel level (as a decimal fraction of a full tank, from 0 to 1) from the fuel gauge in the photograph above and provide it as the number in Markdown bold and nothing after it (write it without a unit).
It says **0.25**
